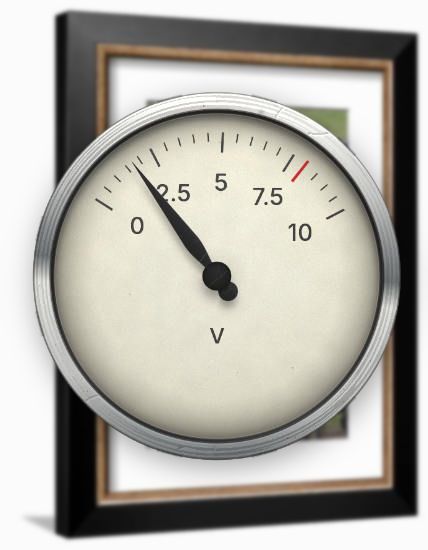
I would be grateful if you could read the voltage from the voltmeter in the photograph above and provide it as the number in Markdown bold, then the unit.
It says **1.75** V
